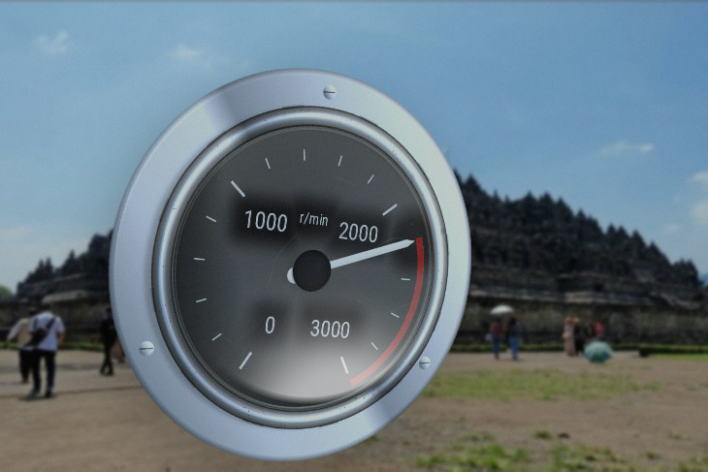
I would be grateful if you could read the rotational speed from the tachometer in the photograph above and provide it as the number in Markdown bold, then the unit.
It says **2200** rpm
